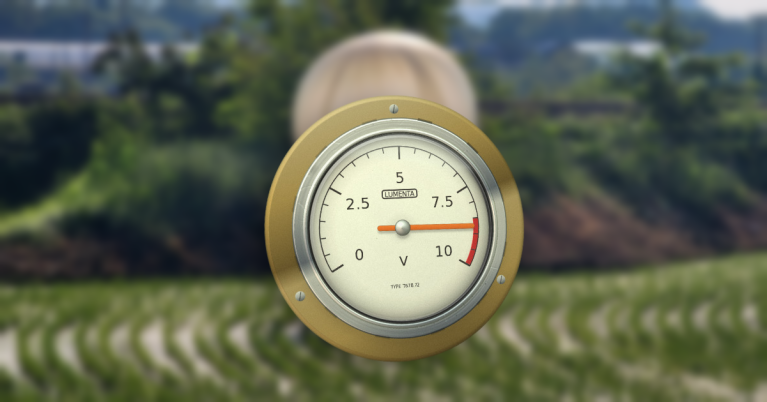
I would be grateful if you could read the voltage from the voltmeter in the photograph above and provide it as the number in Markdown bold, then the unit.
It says **8.75** V
